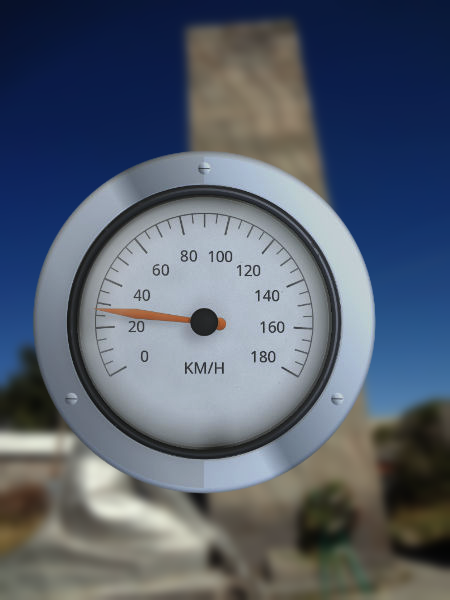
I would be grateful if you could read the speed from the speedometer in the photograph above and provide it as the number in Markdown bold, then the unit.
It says **27.5** km/h
